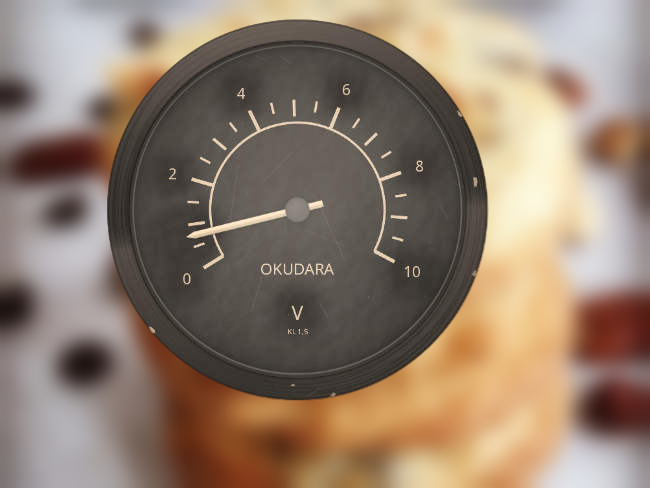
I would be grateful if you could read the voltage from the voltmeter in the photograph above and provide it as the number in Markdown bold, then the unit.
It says **0.75** V
